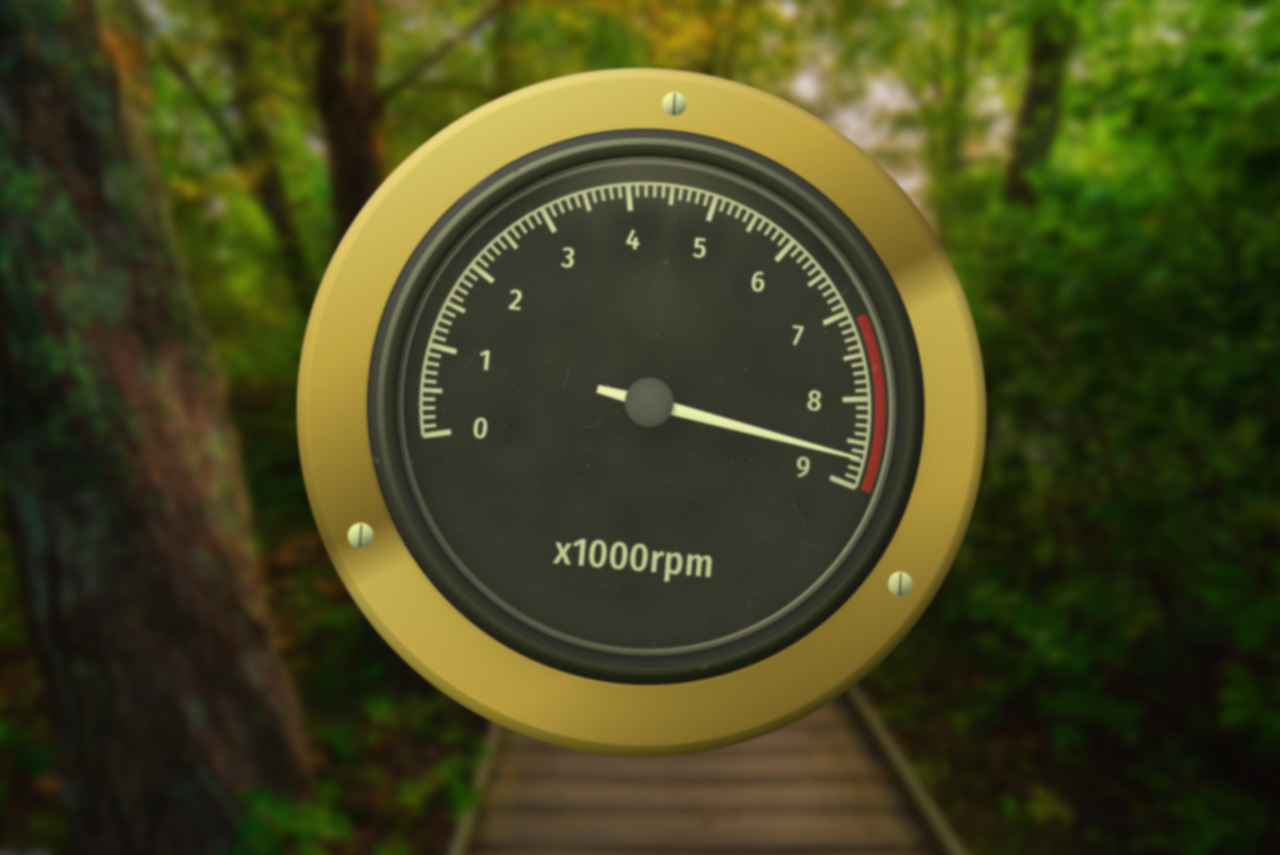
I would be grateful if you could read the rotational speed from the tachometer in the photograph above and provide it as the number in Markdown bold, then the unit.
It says **8700** rpm
